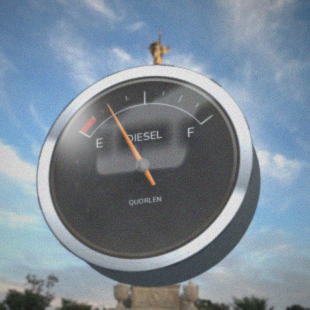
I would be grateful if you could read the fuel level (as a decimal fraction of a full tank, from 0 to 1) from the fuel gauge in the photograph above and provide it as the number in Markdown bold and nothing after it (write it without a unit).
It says **0.25**
